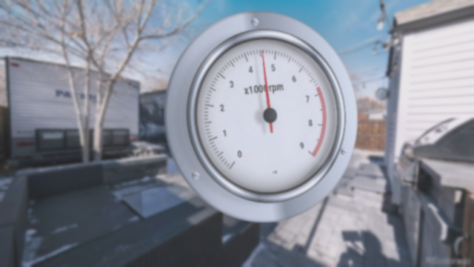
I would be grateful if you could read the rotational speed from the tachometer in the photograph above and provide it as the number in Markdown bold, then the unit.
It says **4500** rpm
